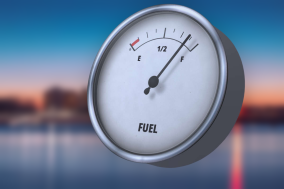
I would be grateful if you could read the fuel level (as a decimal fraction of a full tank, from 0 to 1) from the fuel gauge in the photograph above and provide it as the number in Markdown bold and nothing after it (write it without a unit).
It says **0.875**
